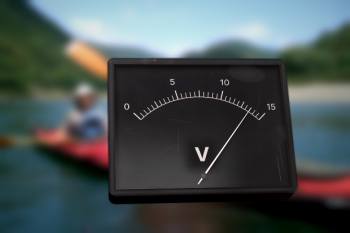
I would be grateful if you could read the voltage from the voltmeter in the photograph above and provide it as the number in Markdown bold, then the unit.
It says **13.5** V
